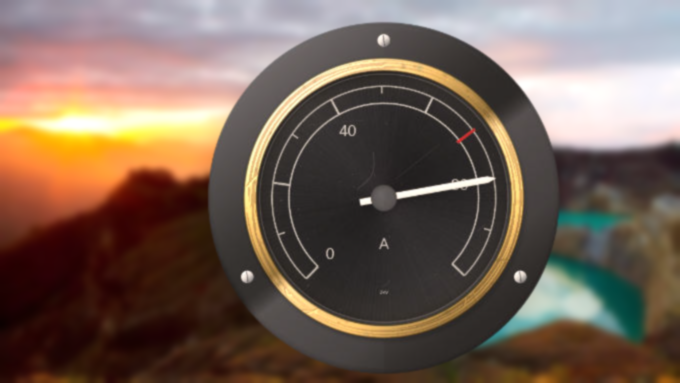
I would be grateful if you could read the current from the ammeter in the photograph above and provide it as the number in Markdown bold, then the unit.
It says **80** A
